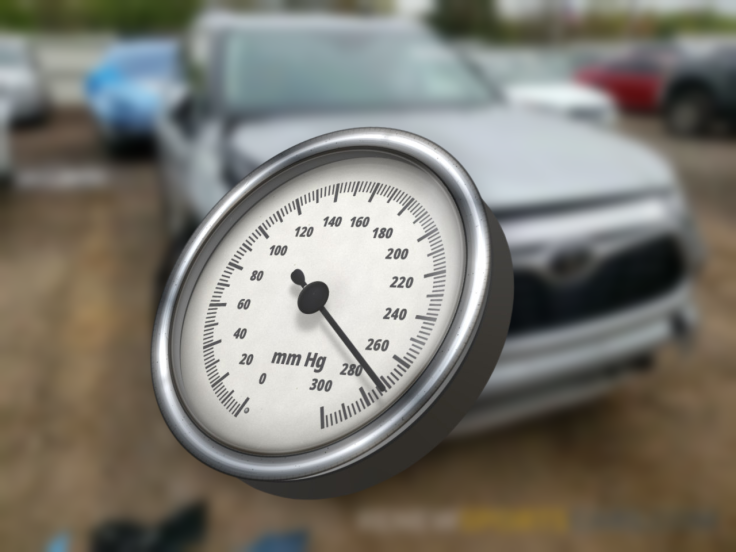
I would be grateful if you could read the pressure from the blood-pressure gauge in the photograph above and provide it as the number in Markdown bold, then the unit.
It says **272** mmHg
